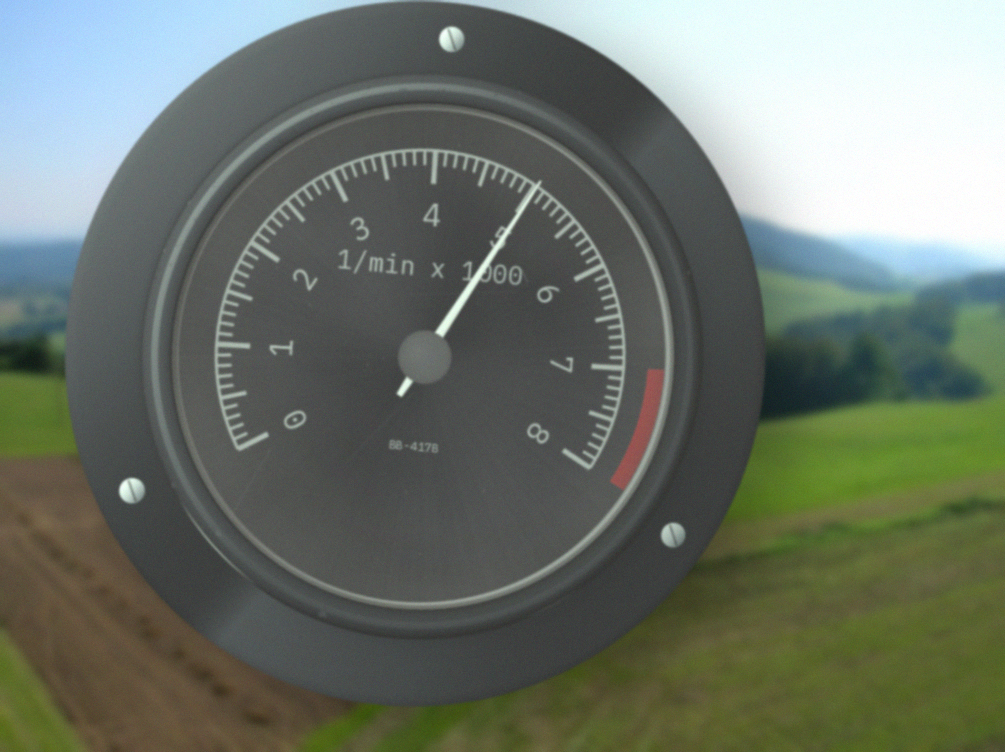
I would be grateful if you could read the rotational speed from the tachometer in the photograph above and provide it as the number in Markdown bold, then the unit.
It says **5000** rpm
